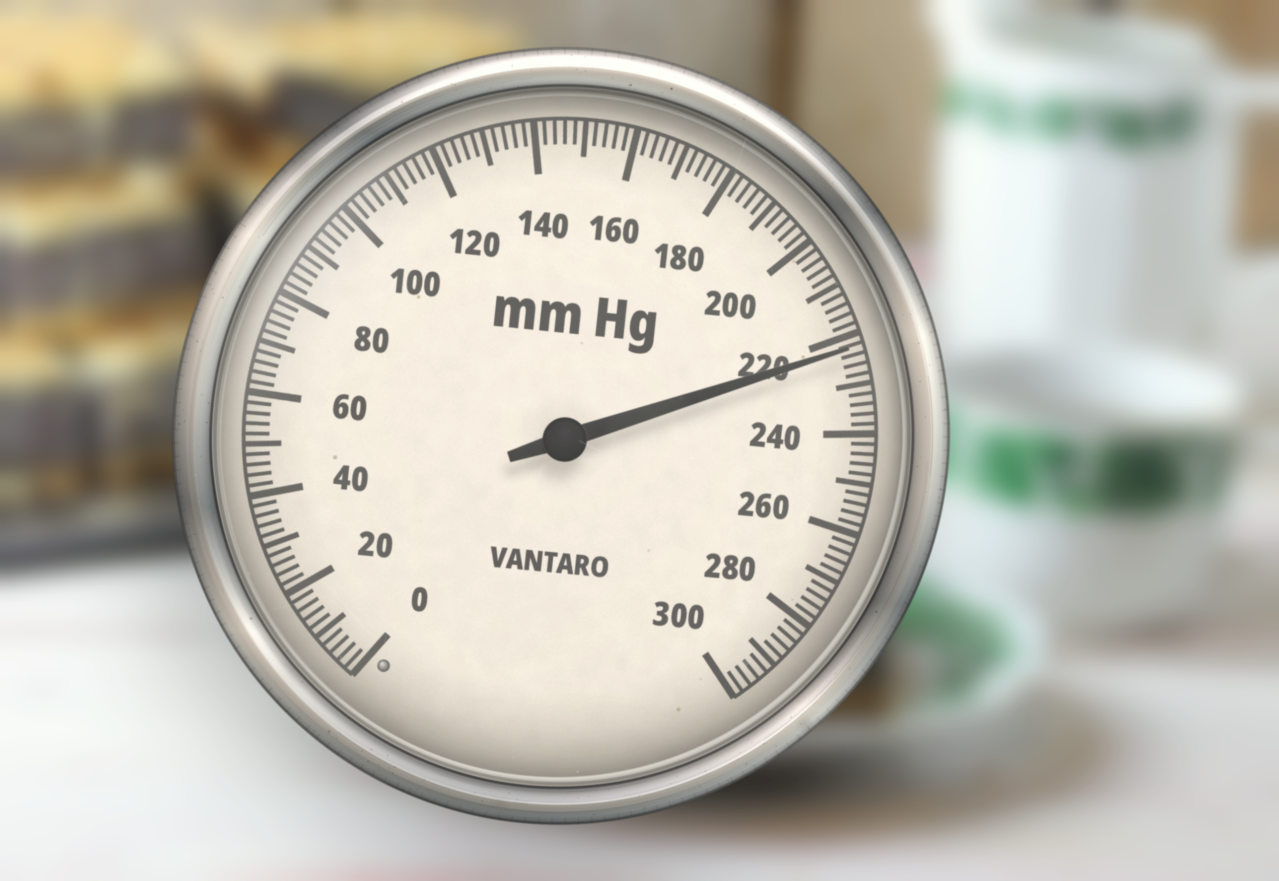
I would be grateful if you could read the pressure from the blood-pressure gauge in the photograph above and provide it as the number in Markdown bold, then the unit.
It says **222** mmHg
